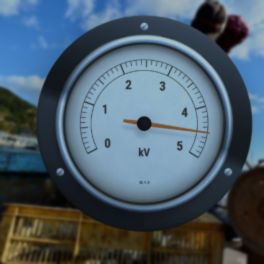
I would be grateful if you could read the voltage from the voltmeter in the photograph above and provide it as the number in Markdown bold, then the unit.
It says **4.5** kV
